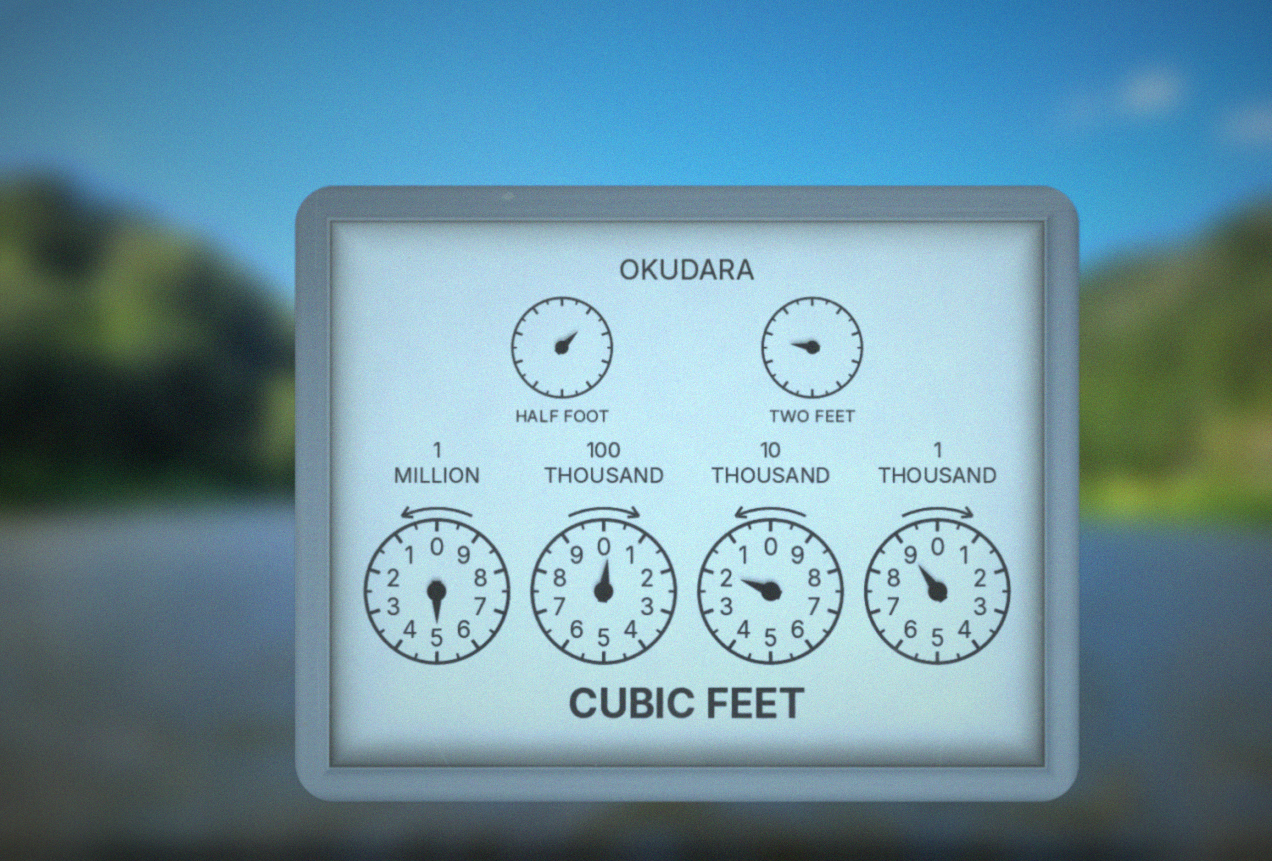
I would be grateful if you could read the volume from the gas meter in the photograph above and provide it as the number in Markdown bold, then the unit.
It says **501900** ft³
